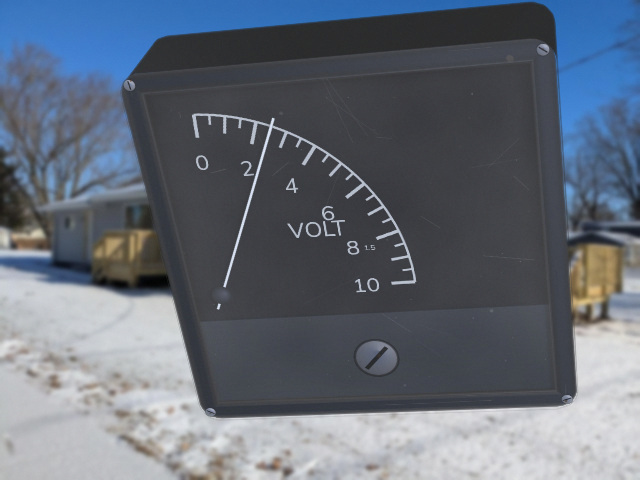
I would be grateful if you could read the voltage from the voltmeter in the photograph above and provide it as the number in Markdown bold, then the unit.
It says **2.5** V
